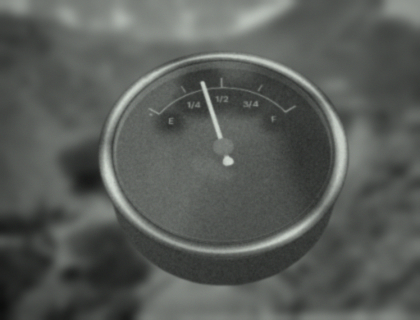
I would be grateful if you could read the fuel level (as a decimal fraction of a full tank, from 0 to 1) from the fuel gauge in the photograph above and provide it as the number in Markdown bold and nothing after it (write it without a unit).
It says **0.375**
